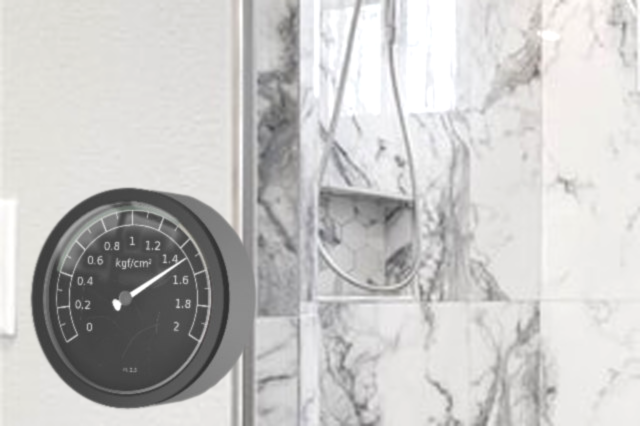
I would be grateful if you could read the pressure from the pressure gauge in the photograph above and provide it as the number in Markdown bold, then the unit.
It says **1.5** kg/cm²
